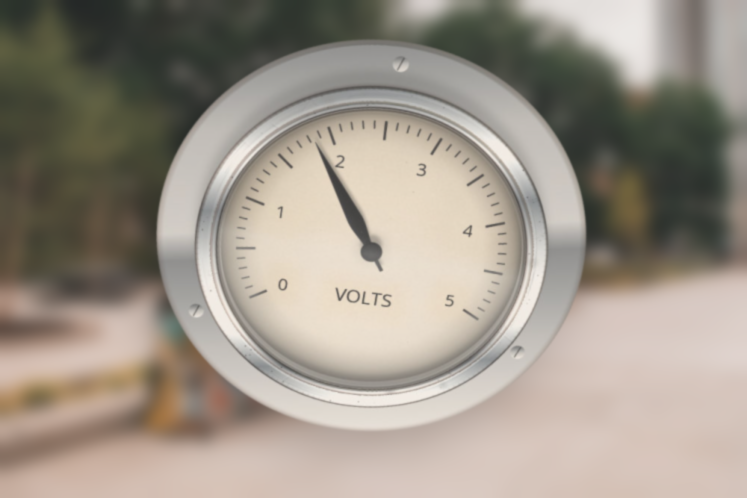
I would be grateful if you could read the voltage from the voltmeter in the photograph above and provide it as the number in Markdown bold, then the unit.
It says **1.85** V
